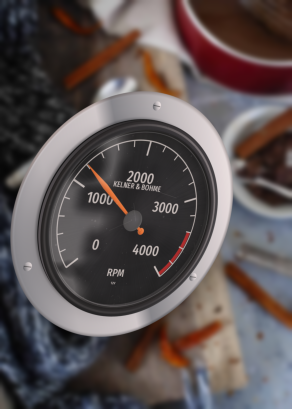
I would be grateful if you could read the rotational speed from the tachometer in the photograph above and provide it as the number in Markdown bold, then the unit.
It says **1200** rpm
